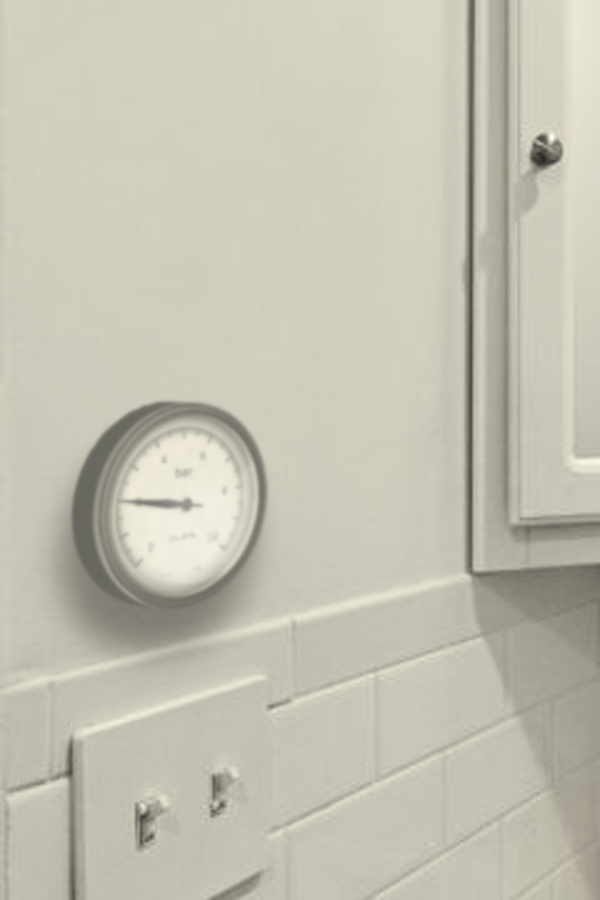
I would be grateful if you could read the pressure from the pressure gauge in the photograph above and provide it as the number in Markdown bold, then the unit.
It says **2** bar
